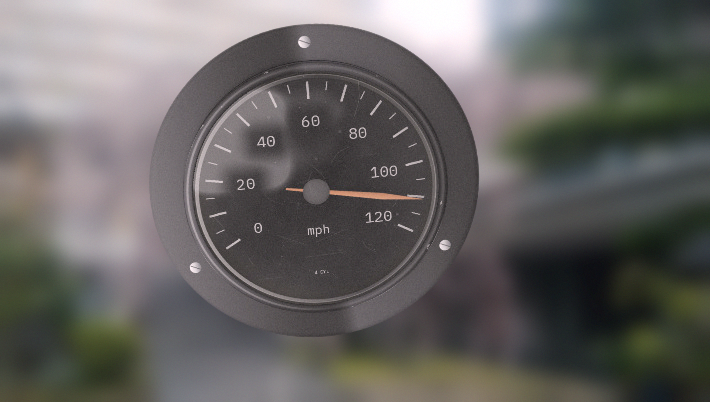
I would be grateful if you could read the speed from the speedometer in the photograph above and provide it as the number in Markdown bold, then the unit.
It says **110** mph
